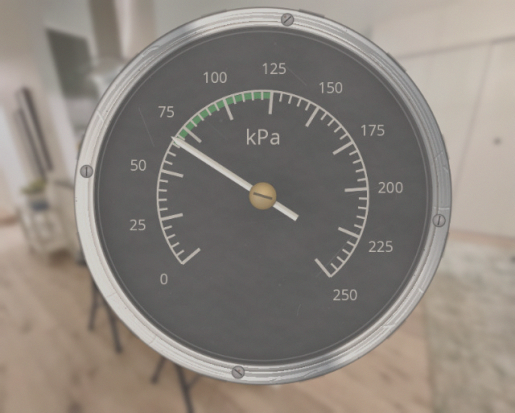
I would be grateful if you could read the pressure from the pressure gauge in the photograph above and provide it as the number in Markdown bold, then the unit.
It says **67.5** kPa
